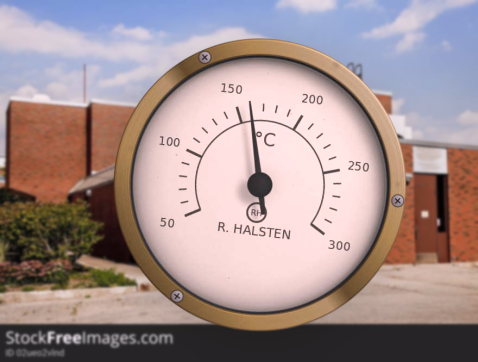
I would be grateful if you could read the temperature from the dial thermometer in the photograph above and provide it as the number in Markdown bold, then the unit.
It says **160** °C
